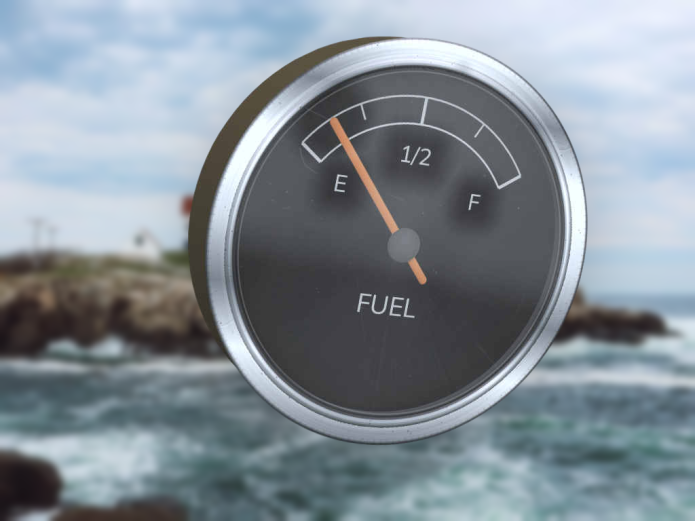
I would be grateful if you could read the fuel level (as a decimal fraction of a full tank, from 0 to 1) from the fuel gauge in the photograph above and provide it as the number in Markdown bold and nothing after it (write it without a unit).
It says **0.125**
